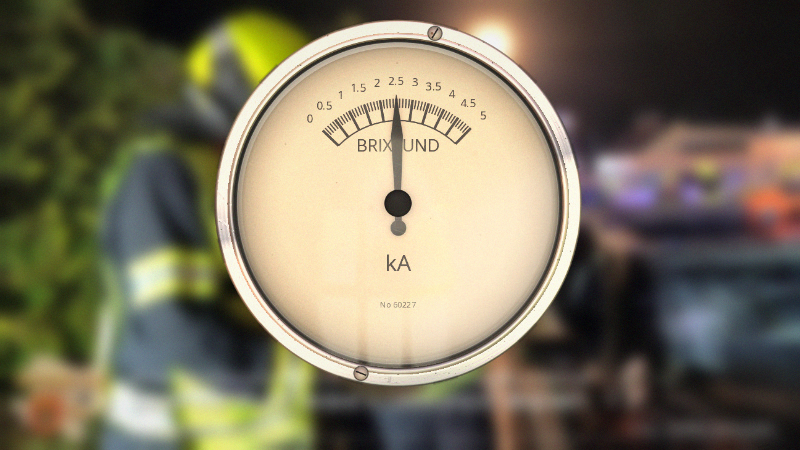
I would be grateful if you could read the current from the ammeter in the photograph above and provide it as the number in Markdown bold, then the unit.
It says **2.5** kA
